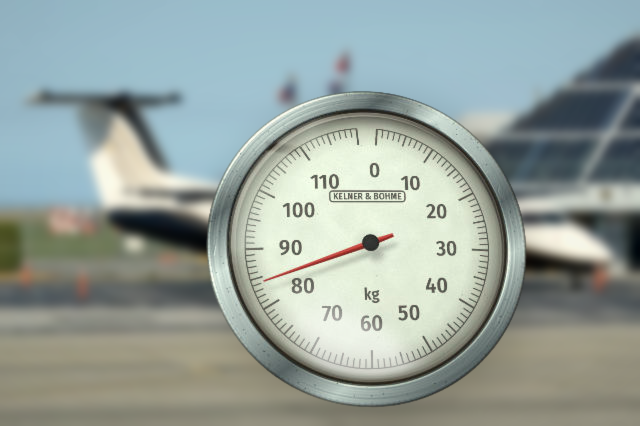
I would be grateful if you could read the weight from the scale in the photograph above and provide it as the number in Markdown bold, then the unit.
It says **84** kg
